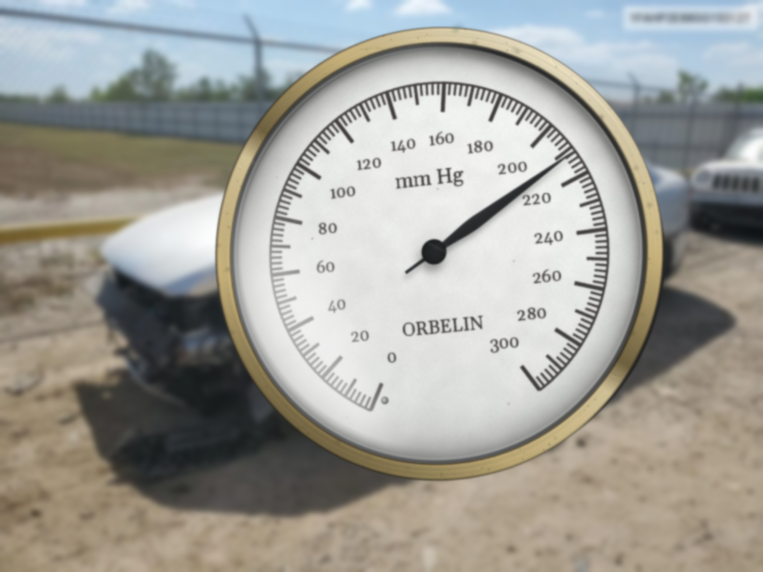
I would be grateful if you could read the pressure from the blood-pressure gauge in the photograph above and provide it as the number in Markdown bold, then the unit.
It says **212** mmHg
